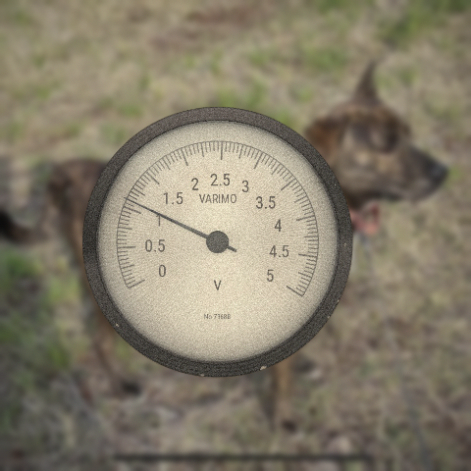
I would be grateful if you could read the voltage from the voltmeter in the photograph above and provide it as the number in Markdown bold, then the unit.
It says **1.1** V
